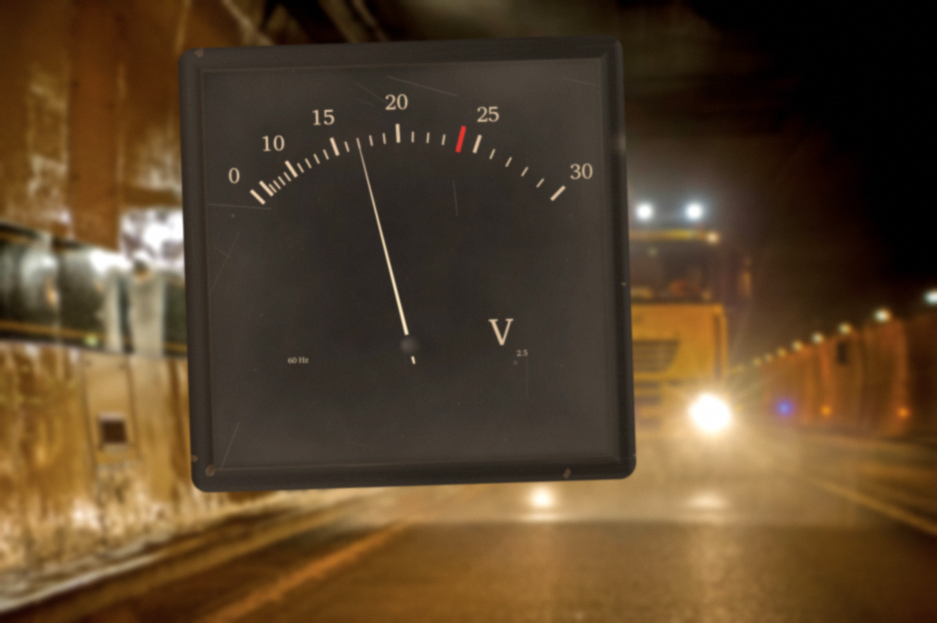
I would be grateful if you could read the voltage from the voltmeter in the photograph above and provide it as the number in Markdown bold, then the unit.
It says **17** V
